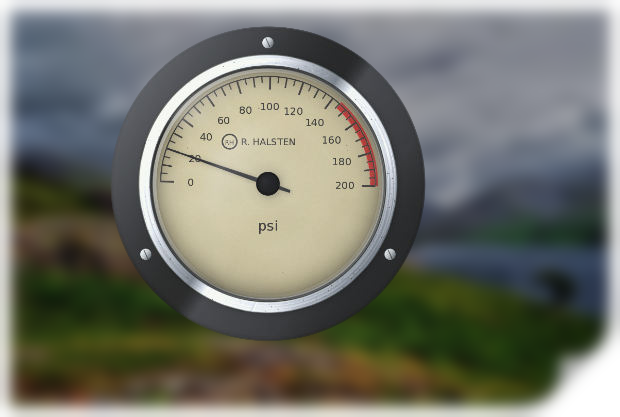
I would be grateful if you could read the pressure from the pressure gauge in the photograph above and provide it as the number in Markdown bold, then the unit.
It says **20** psi
